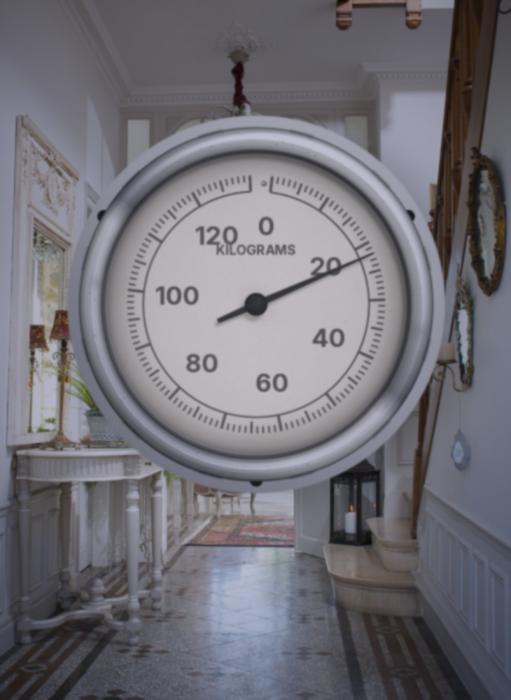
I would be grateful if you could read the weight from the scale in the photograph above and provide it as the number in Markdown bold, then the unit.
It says **22** kg
